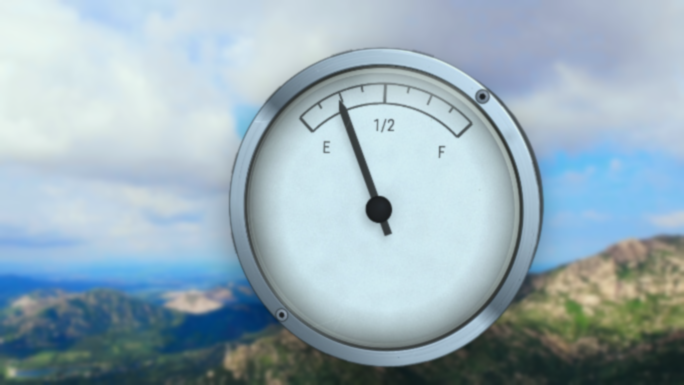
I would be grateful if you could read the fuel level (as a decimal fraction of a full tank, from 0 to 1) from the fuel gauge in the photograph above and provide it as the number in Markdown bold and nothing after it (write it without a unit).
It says **0.25**
